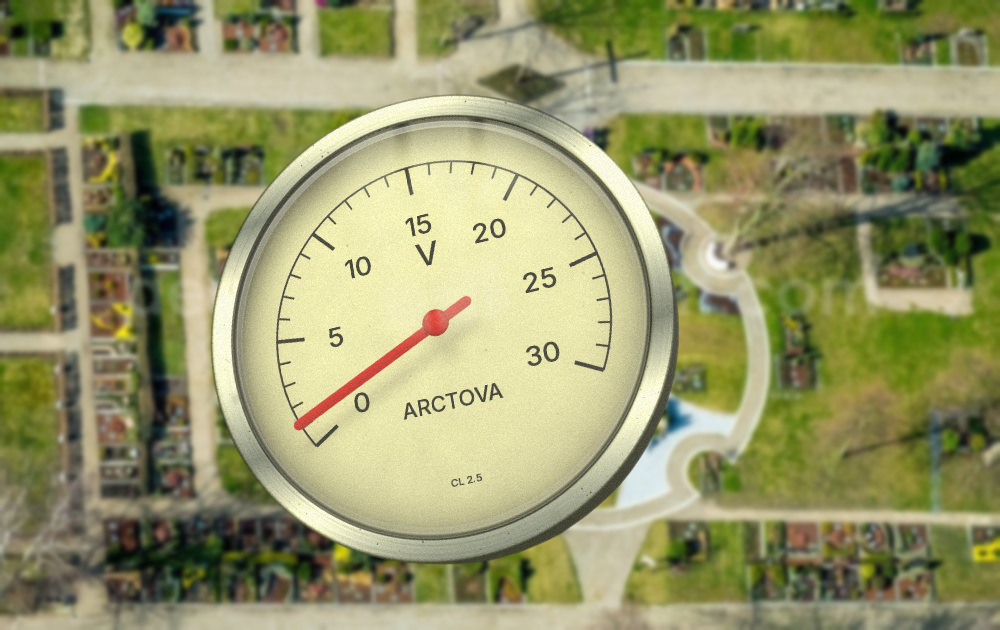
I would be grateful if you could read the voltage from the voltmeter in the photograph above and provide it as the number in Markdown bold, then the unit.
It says **1** V
